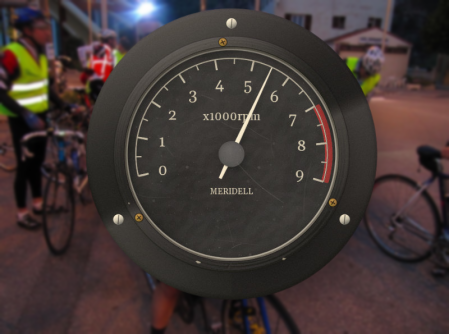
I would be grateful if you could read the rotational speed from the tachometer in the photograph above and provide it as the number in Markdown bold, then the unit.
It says **5500** rpm
